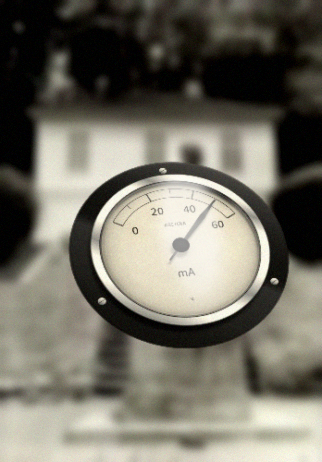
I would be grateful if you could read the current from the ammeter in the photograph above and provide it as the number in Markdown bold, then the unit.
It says **50** mA
